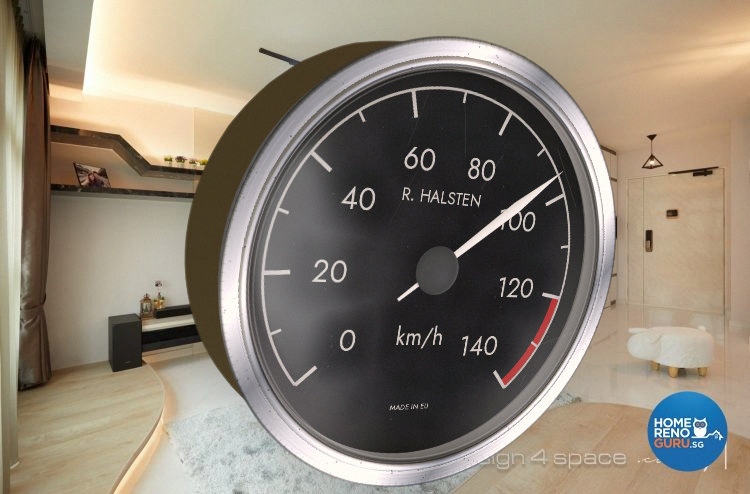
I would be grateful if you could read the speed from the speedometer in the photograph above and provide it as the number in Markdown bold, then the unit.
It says **95** km/h
